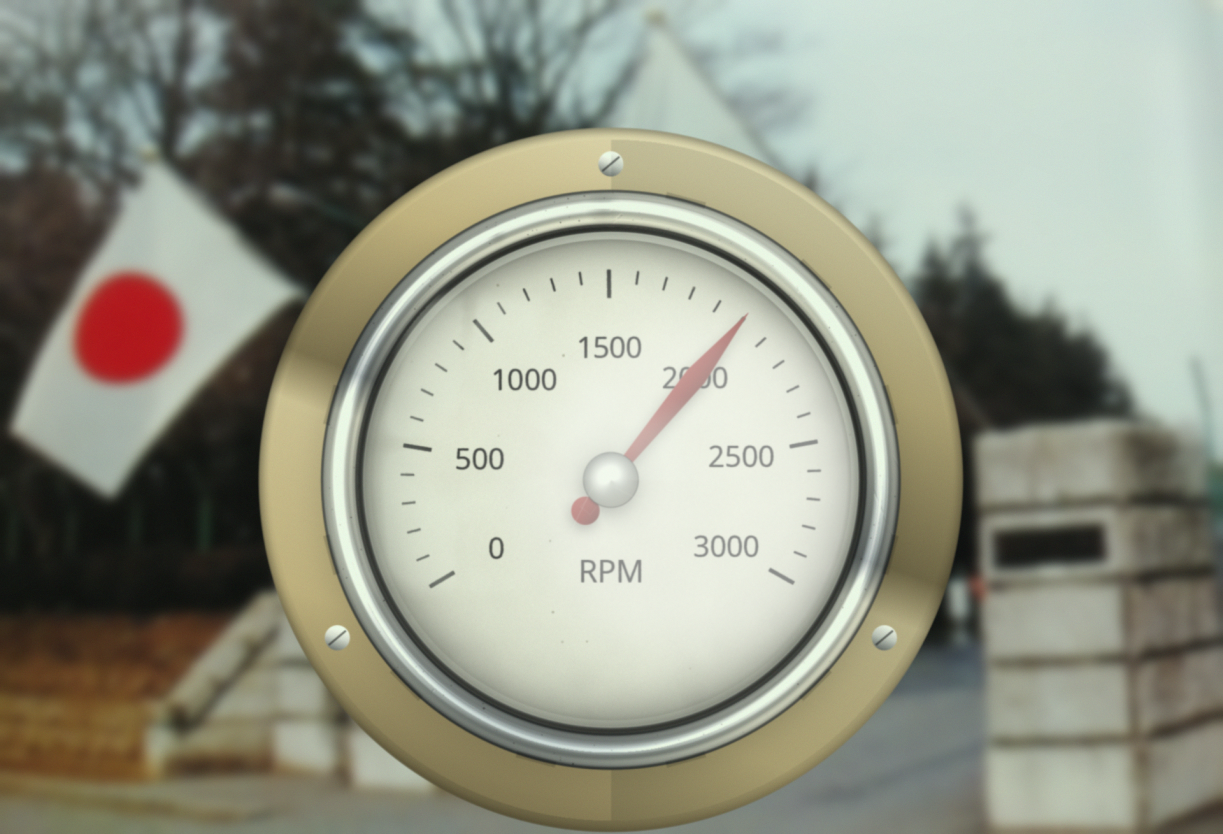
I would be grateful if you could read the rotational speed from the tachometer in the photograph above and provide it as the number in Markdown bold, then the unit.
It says **2000** rpm
